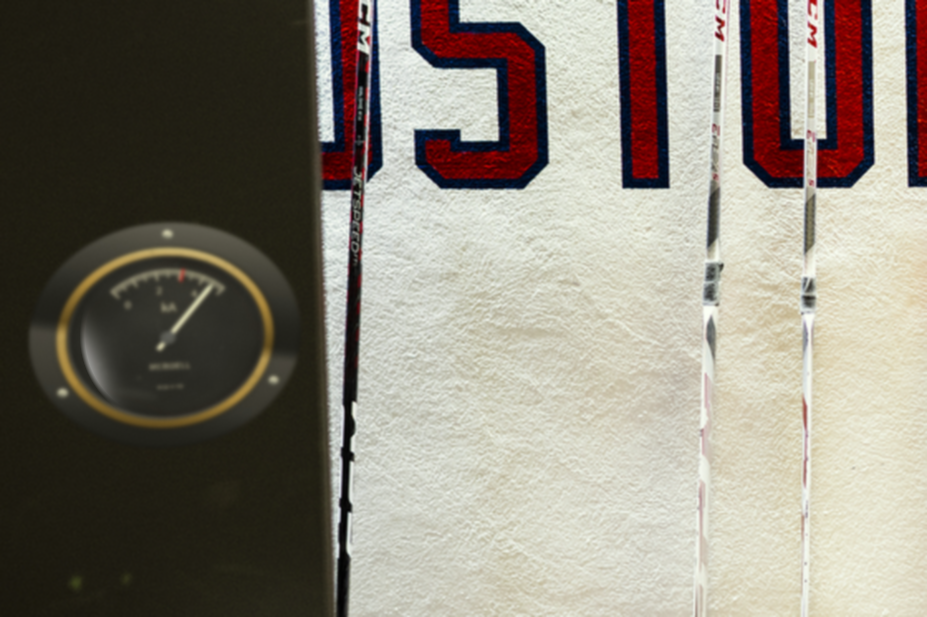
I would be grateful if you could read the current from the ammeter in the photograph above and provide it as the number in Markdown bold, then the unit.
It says **4.5** kA
